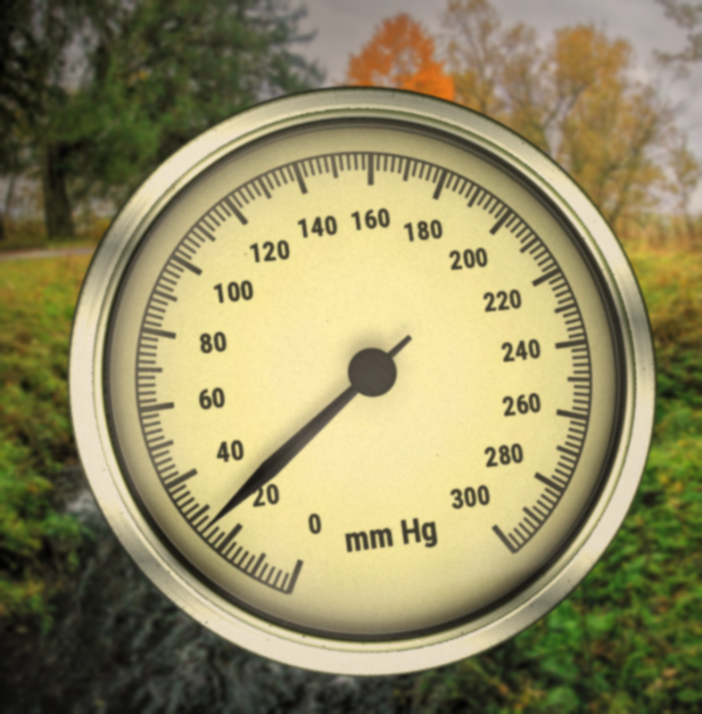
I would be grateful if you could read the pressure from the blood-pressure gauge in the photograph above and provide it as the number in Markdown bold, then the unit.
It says **26** mmHg
